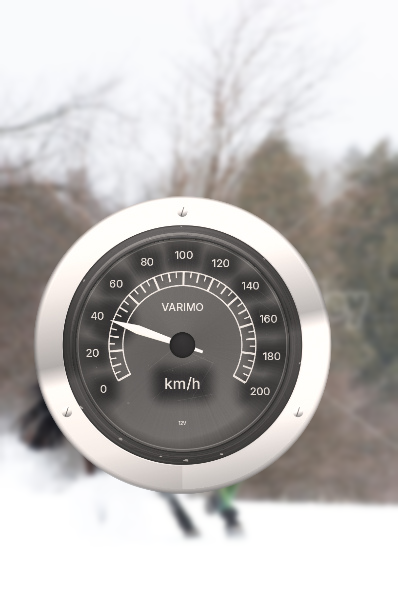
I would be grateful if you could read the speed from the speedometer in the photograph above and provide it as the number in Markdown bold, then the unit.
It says **40** km/h
